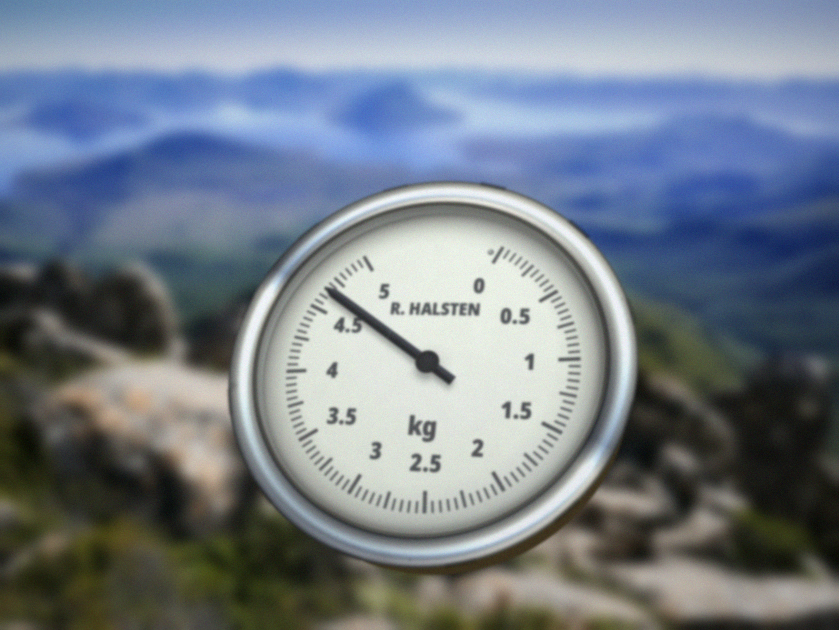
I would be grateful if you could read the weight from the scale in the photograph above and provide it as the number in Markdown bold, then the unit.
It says **4.65** kg
